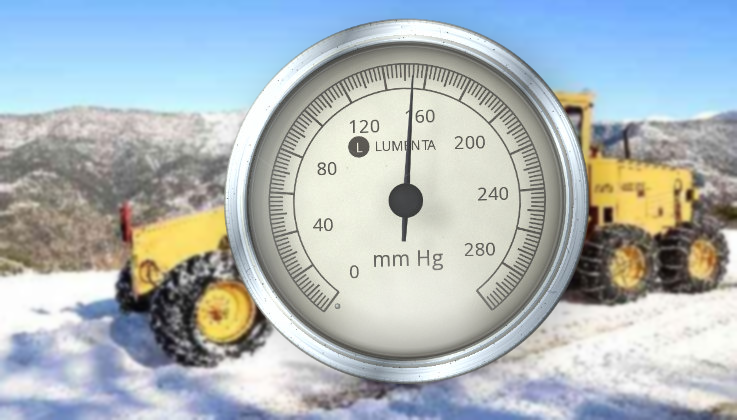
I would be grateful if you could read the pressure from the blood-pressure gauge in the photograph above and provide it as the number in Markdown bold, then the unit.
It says **154** mmHg
